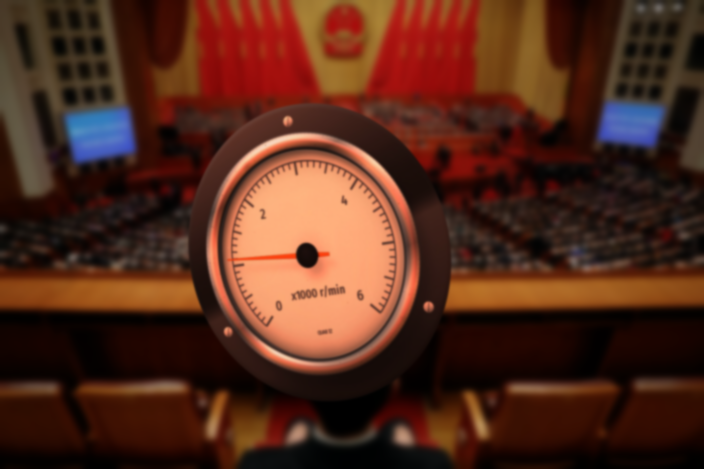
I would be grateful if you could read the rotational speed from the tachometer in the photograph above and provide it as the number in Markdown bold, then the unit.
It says **1100** rpm
